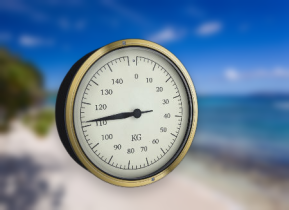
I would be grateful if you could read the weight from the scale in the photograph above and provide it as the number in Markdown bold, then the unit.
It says **112** kg
